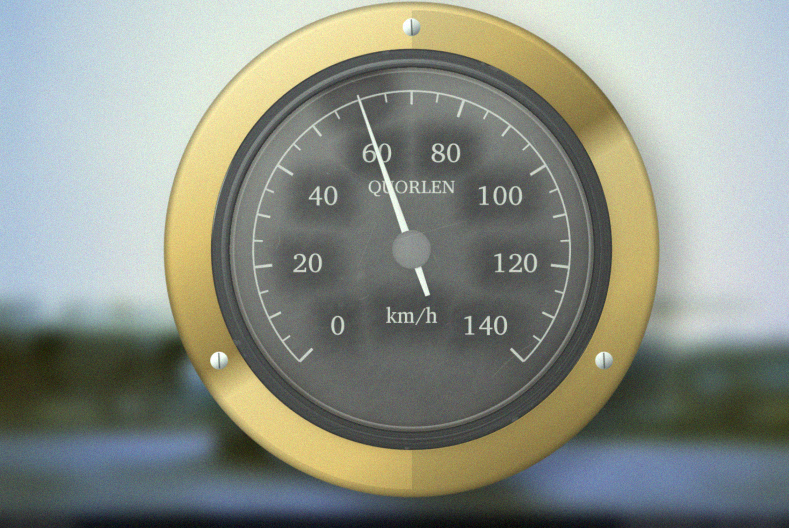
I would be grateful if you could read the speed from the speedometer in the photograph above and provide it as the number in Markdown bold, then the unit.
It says **60** km/h
